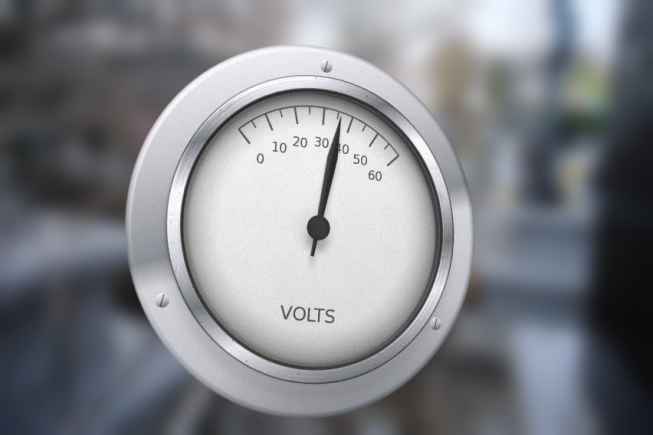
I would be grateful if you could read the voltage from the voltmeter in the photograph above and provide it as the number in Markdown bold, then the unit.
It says **35** V
